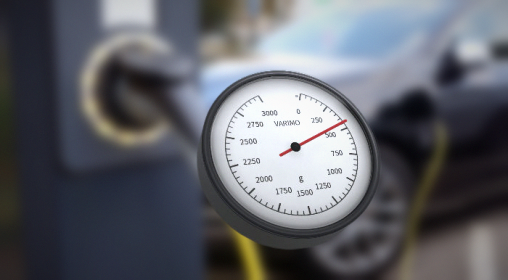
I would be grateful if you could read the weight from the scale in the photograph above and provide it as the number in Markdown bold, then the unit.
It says **450** g
